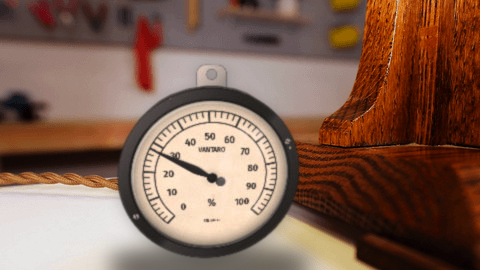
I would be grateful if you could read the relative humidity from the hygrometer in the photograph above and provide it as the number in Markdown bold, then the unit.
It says **28** %
